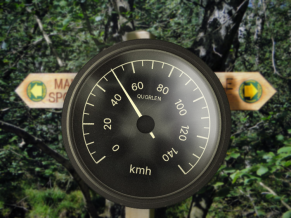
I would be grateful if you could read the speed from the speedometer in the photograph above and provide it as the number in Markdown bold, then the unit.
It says **50** km/h
